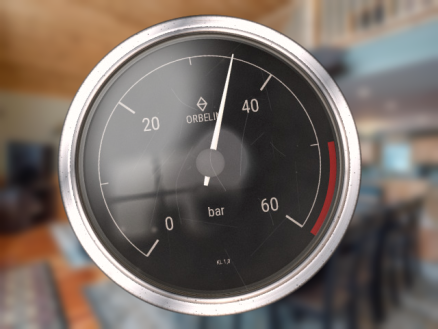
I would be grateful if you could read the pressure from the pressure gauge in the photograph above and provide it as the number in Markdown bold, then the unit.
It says **35** bar
